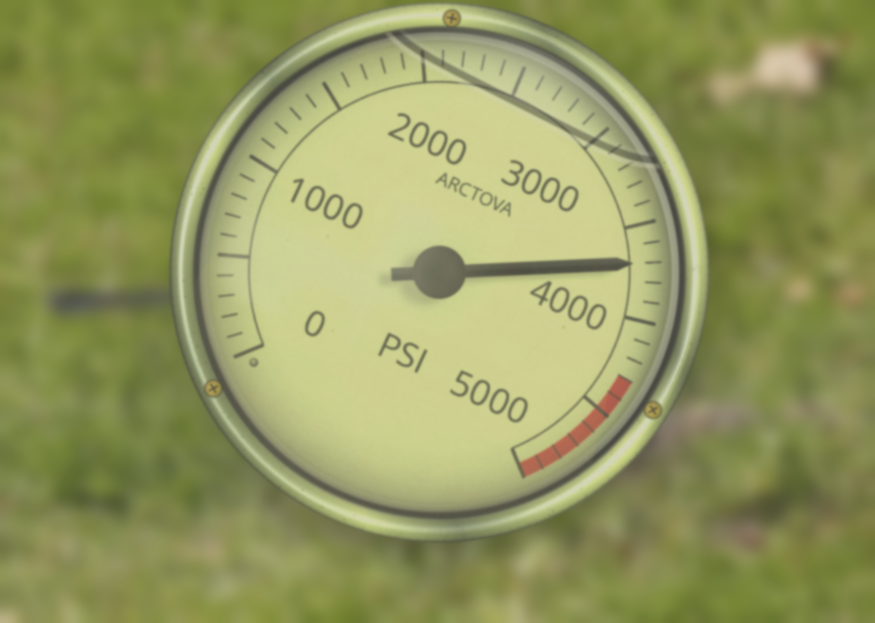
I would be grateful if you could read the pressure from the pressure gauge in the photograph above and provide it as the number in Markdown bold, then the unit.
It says **3700** psi
